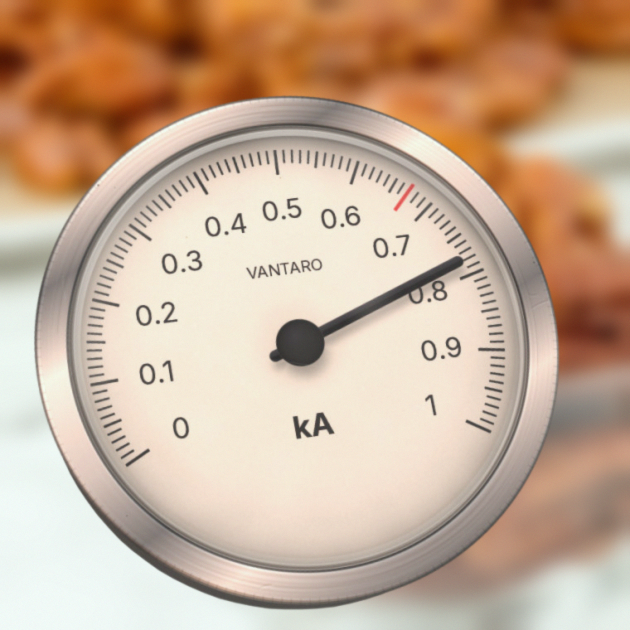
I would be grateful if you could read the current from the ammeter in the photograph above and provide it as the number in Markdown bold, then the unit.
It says **0.78** kA
